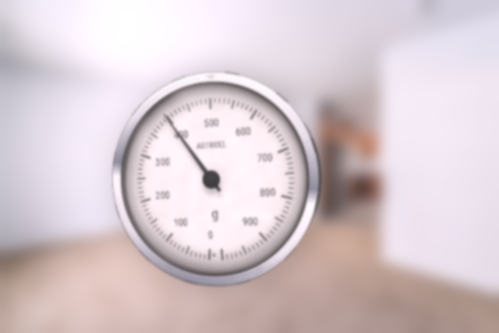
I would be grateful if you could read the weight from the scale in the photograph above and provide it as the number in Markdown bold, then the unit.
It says **400** g
